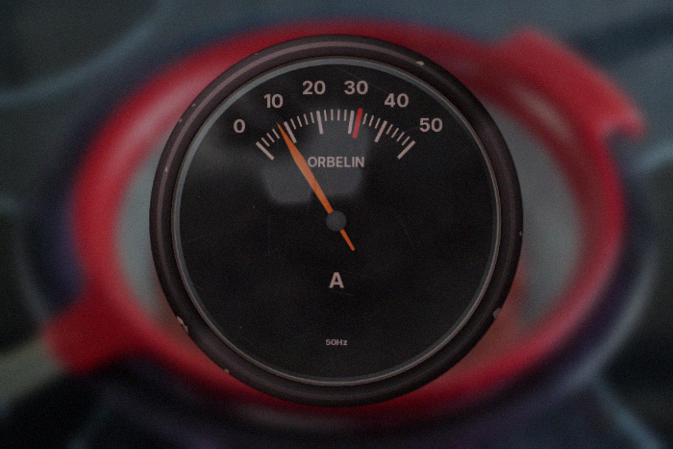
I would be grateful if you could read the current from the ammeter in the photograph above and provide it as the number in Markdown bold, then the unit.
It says **8** A
